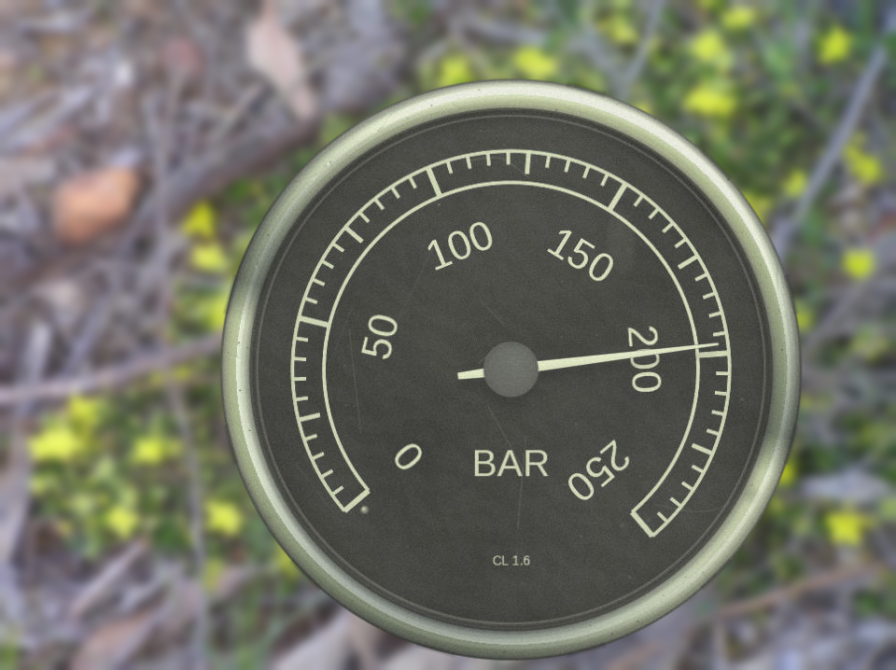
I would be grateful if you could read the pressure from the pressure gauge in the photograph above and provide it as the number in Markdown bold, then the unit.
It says **197.5** bar
